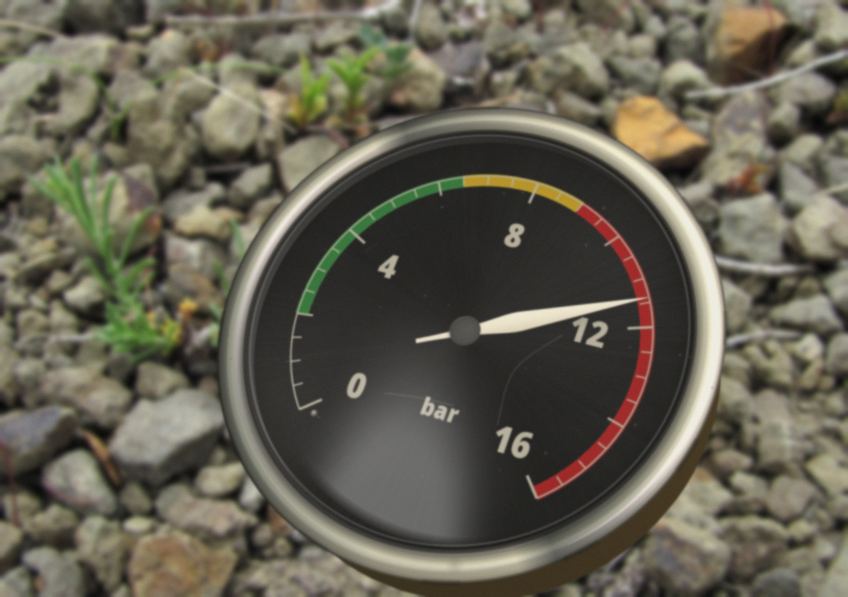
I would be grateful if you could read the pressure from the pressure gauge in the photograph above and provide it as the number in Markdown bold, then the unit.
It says **11.5** bar
